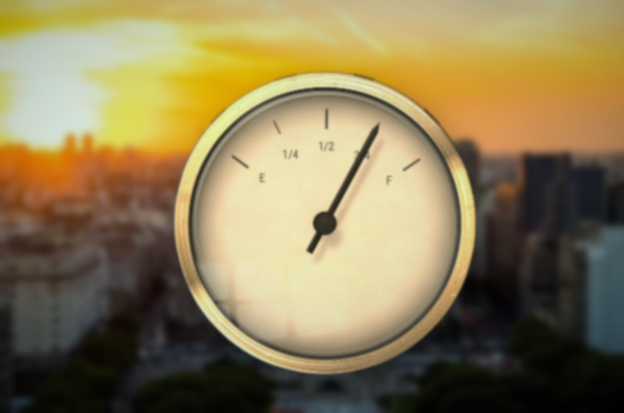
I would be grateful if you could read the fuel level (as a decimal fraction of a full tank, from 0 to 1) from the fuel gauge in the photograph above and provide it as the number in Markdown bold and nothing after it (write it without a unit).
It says **0.75**
